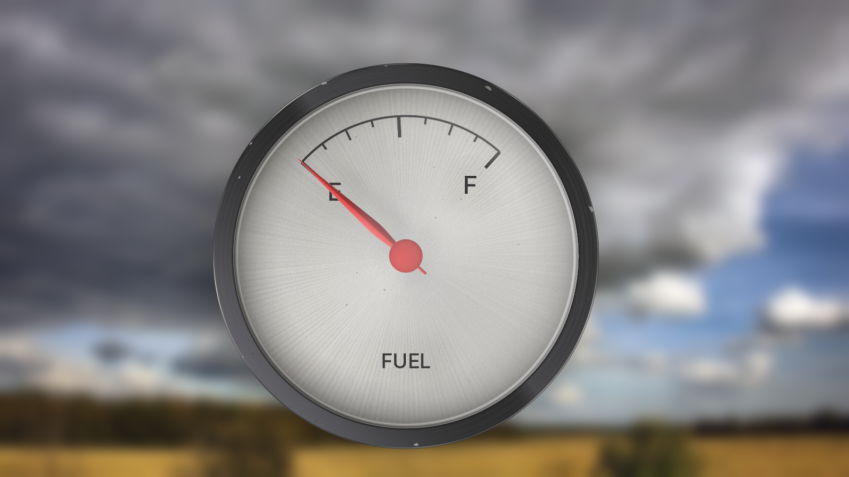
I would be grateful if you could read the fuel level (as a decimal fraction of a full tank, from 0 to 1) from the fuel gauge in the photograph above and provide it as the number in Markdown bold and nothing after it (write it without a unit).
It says **0**
